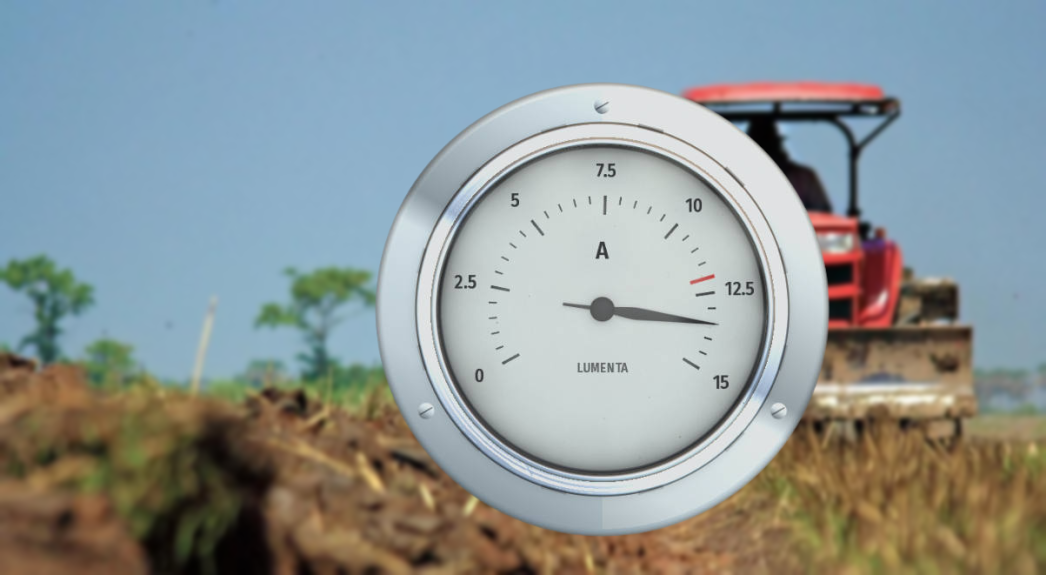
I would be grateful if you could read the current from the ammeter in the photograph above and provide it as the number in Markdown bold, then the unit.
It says **13.5** A
